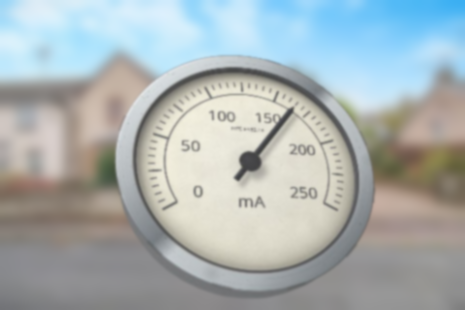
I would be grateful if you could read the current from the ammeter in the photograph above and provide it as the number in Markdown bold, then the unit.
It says **165** mA
